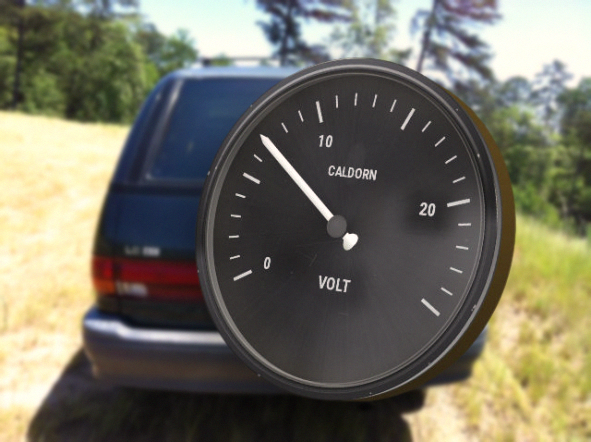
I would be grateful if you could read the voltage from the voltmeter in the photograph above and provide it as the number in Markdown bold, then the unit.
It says **7** V
